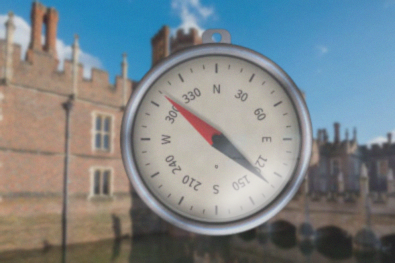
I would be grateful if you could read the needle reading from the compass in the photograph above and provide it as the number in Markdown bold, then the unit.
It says **310** °
